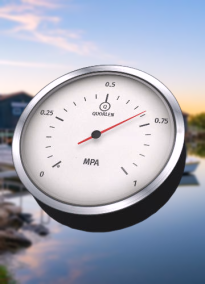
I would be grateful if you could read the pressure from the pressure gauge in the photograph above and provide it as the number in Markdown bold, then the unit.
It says **0.7** MPa
